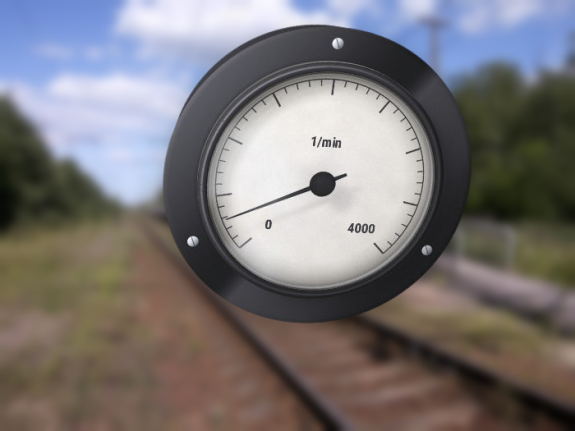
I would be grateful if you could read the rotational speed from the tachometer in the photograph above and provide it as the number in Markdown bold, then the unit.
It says **300** rpm
